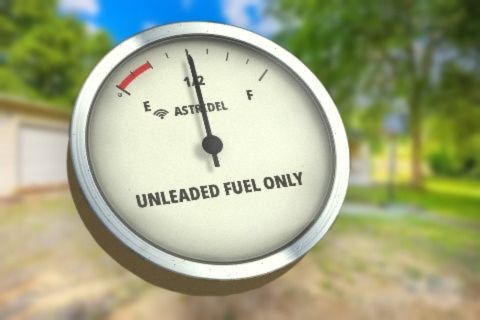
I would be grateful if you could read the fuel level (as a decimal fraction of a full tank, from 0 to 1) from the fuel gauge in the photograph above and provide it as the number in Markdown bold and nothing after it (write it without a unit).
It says **0.5**
